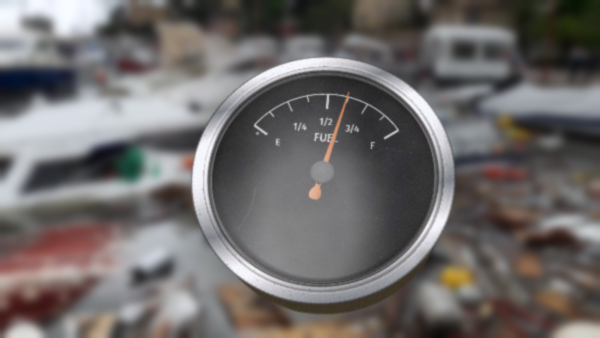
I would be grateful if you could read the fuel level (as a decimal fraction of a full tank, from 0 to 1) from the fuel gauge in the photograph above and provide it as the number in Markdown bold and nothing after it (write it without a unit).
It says **0.625**
